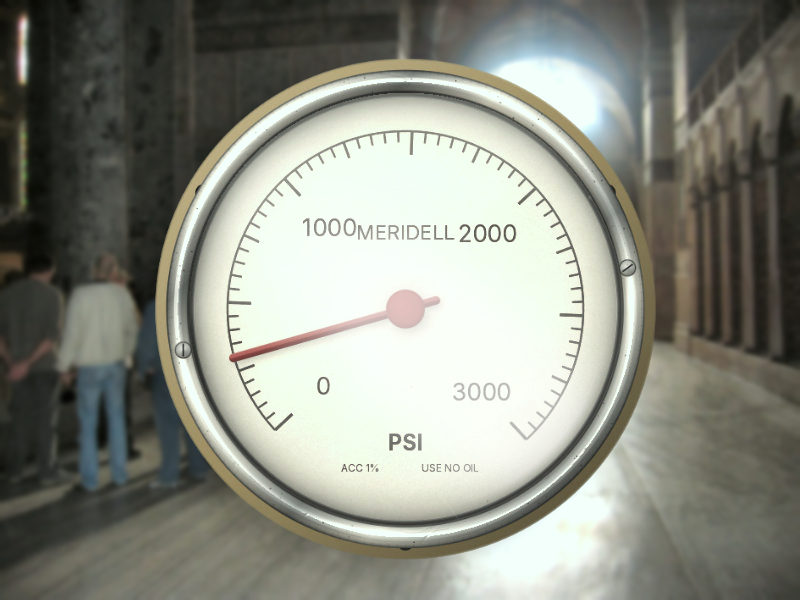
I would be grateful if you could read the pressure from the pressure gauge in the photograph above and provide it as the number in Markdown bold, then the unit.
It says **300** psi
